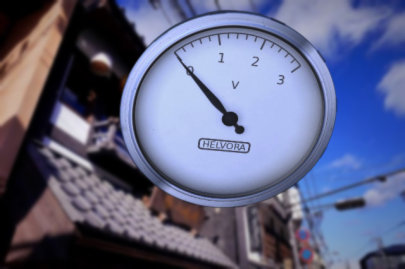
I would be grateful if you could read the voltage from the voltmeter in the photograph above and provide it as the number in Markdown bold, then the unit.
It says **0** V
